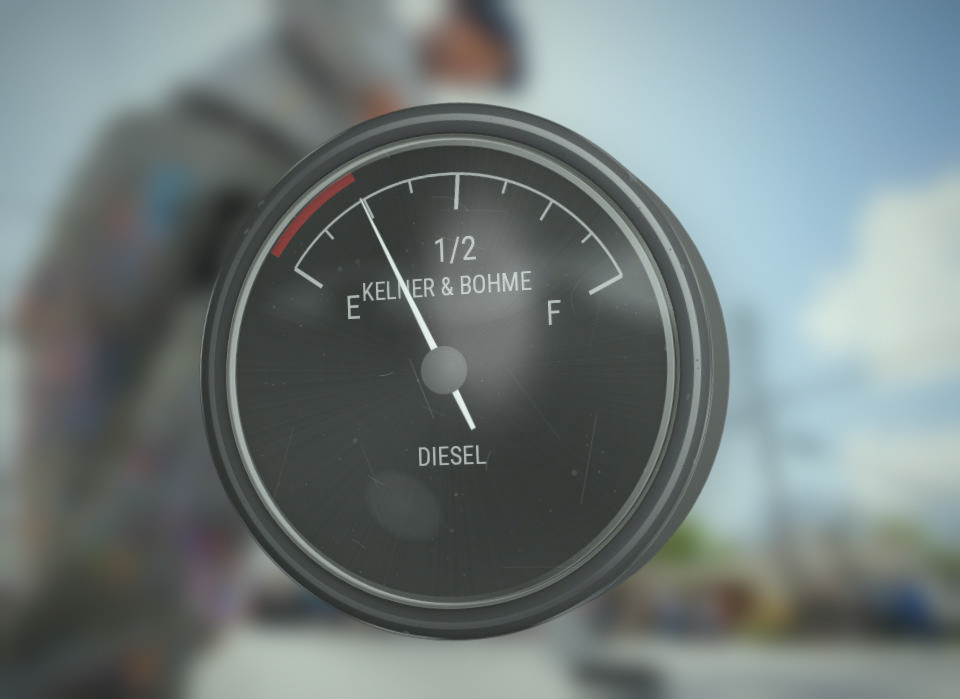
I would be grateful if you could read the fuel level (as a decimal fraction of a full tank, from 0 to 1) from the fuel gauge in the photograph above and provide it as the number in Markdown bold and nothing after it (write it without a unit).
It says **0.25**
